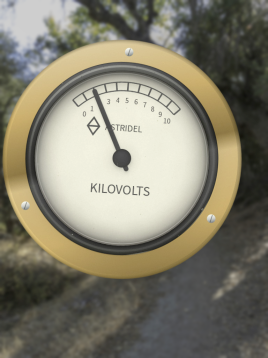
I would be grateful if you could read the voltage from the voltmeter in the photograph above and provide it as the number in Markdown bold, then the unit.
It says **2** kV
